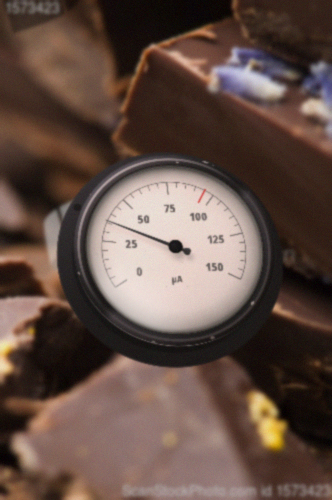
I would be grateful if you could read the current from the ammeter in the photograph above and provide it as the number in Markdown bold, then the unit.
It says **35** µA
